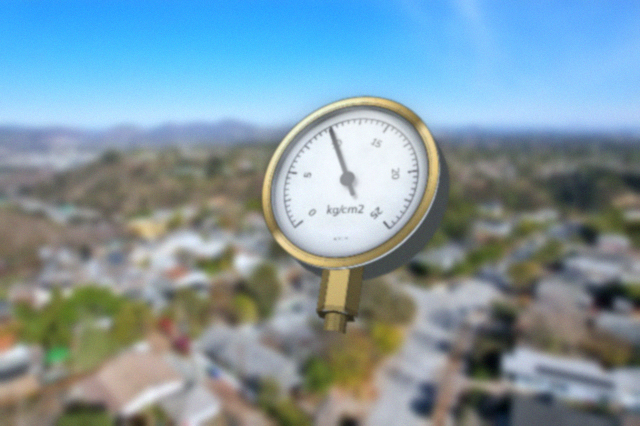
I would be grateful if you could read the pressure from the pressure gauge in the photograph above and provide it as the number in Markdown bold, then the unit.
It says **10** kg/cm²
